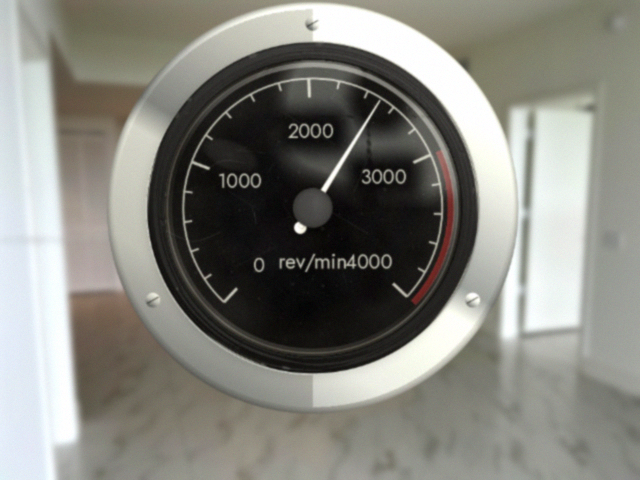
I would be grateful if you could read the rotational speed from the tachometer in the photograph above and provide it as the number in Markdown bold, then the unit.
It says **2500** rpm
